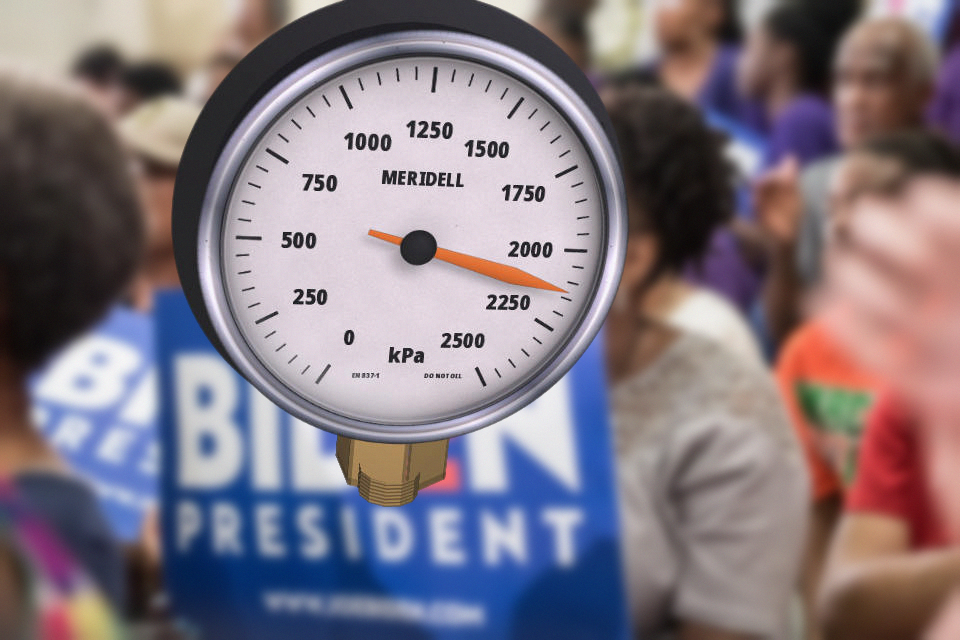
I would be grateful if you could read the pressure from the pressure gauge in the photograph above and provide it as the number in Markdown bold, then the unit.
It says **2125** kPa
